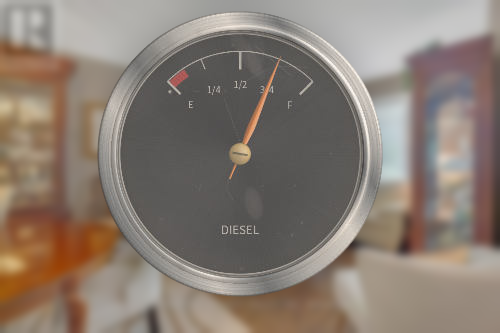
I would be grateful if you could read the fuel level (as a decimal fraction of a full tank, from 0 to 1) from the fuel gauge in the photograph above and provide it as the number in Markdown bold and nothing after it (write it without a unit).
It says **0.75**
